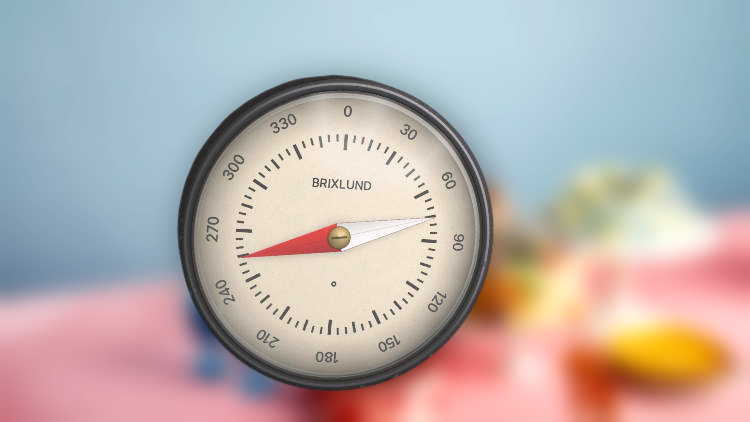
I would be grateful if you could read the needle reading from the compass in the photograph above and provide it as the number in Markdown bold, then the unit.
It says **255** °
